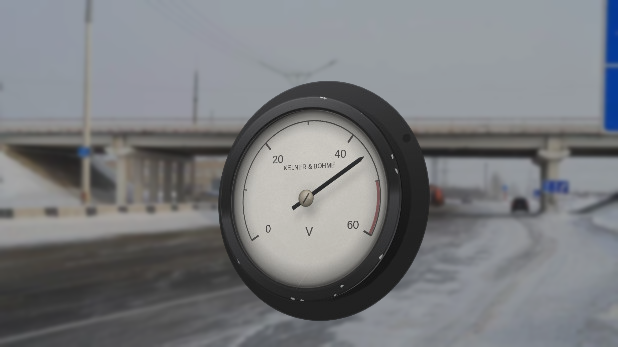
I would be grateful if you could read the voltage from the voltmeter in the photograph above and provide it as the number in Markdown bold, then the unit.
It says **45** V
